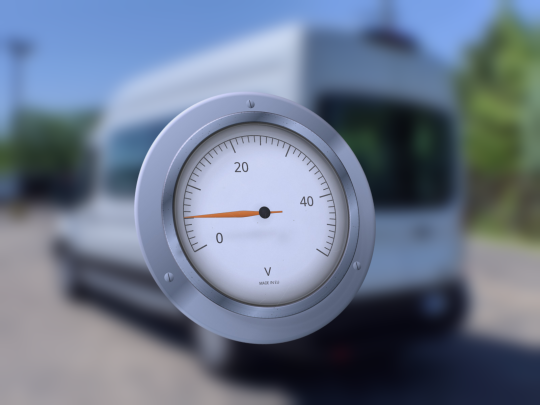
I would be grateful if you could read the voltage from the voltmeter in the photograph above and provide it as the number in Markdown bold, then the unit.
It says **5** V
